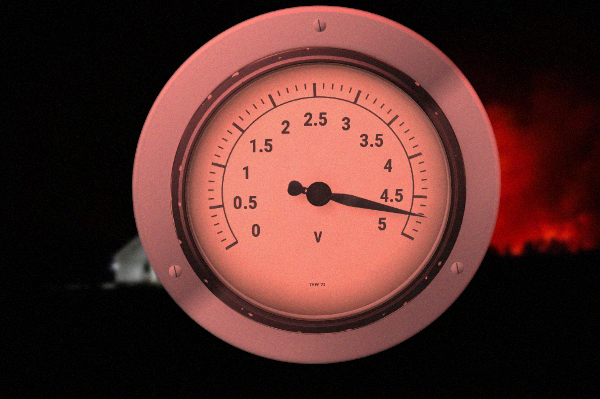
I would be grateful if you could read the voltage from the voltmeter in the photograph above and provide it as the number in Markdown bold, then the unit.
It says **4.7** V
